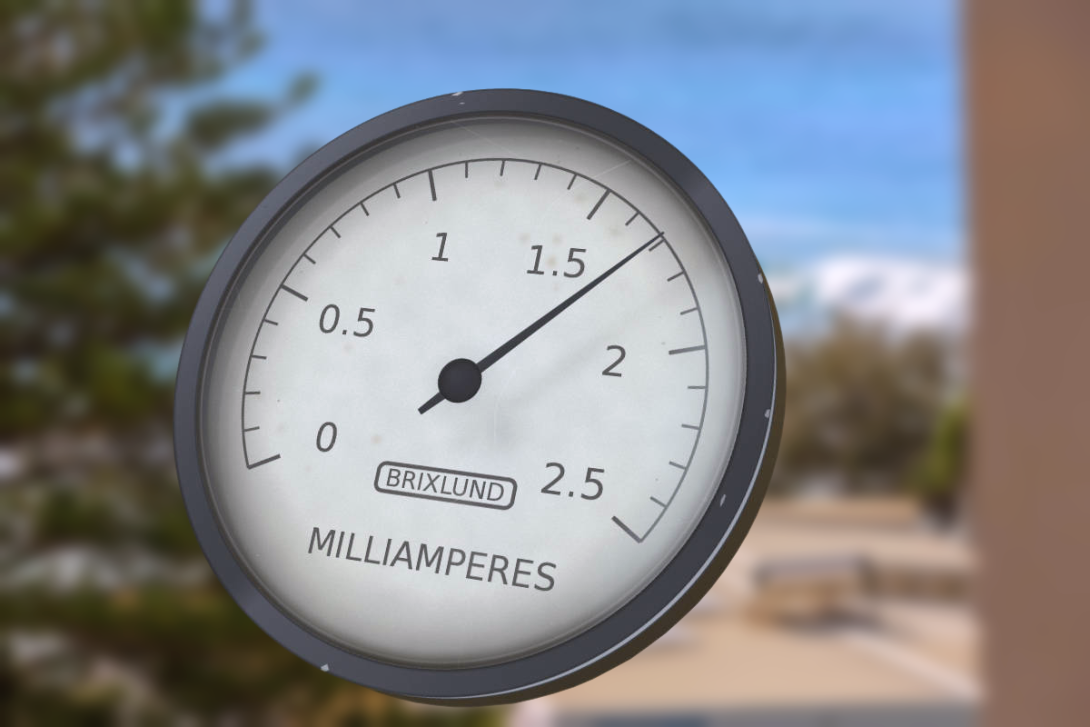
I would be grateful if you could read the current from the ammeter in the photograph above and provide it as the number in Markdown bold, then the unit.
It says **1.7** mA
